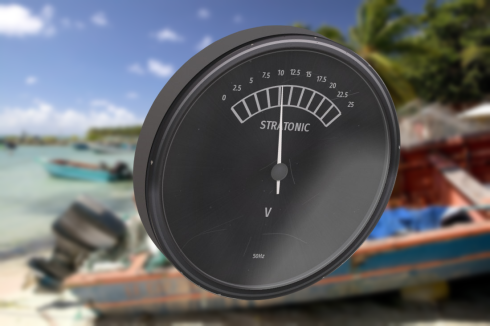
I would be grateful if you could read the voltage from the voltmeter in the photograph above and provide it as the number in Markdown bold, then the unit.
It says **10** V
